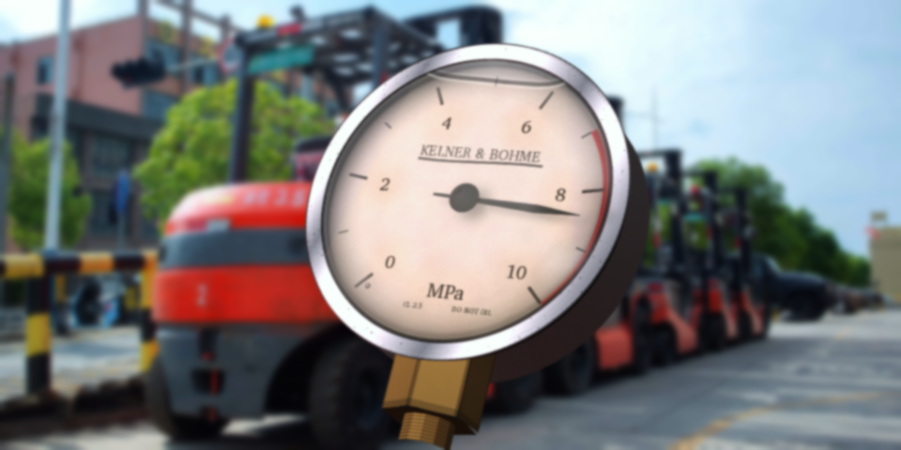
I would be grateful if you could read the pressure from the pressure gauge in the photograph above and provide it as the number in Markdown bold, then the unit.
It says **8.5** MPa
